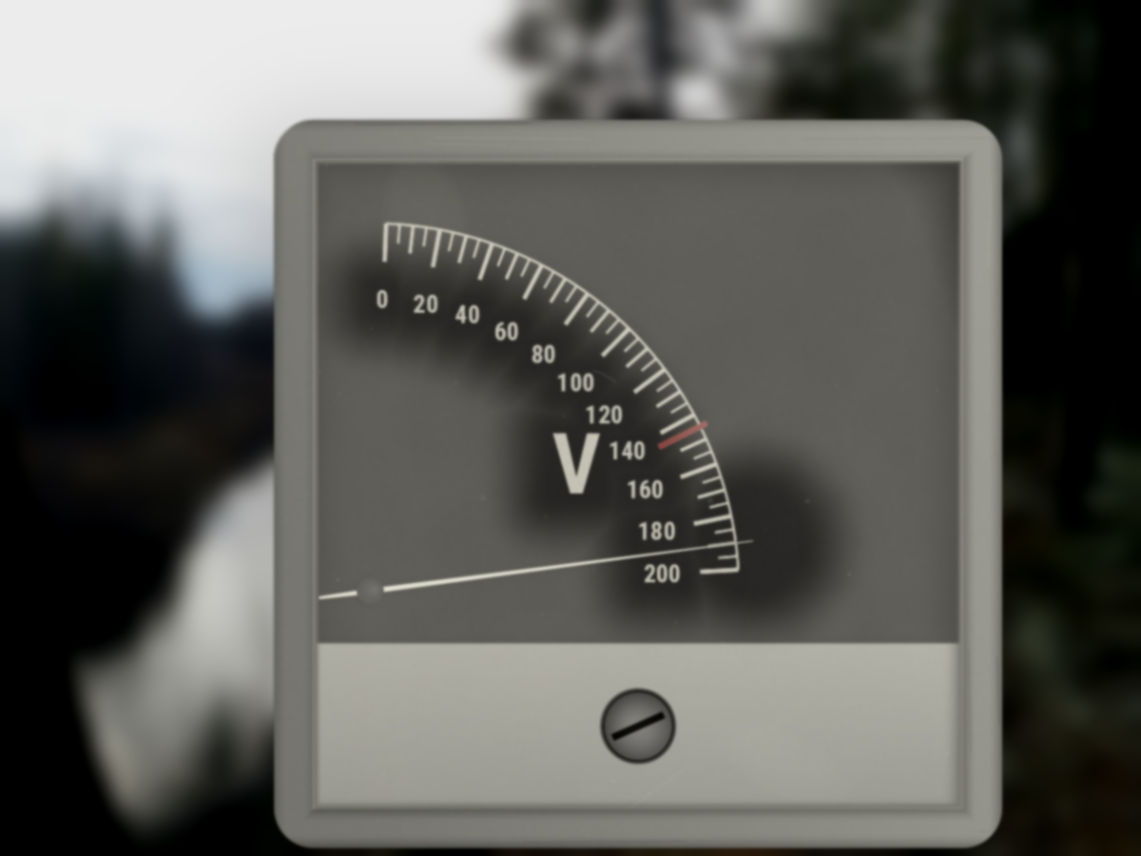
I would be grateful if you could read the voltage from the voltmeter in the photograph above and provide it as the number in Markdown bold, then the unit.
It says **190** V
